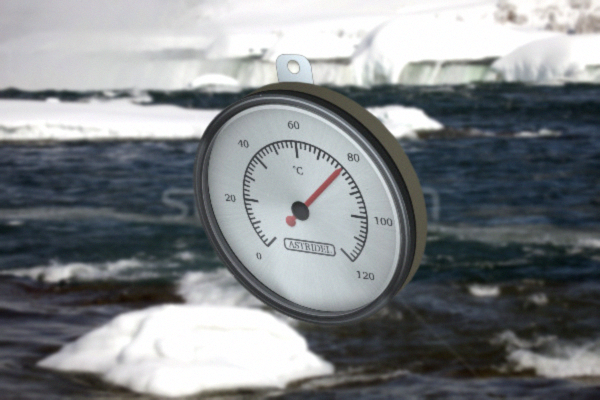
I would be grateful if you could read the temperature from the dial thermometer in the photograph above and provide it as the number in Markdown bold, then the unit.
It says **80** °C
